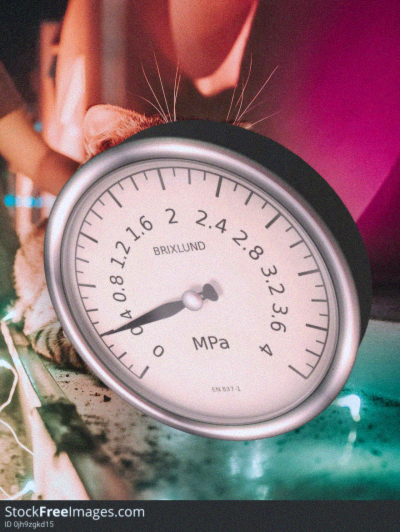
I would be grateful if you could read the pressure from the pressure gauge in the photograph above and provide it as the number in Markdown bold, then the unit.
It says **0.4** MPa
